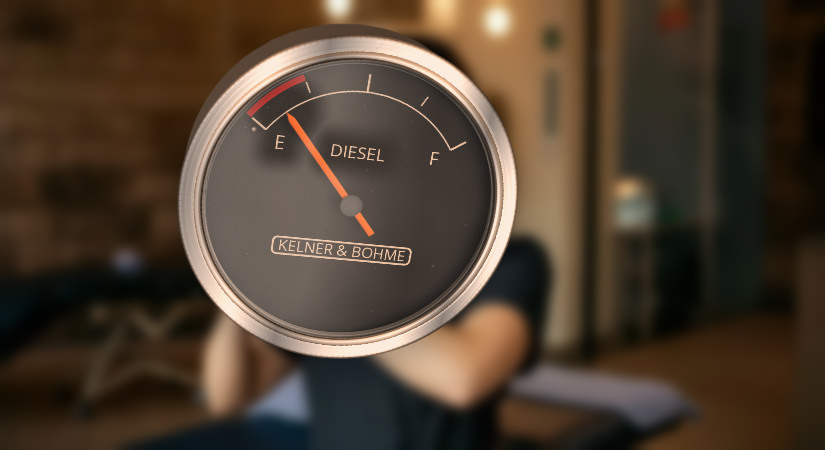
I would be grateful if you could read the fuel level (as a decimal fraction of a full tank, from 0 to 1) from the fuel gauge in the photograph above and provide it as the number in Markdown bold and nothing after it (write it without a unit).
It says **0.125**
